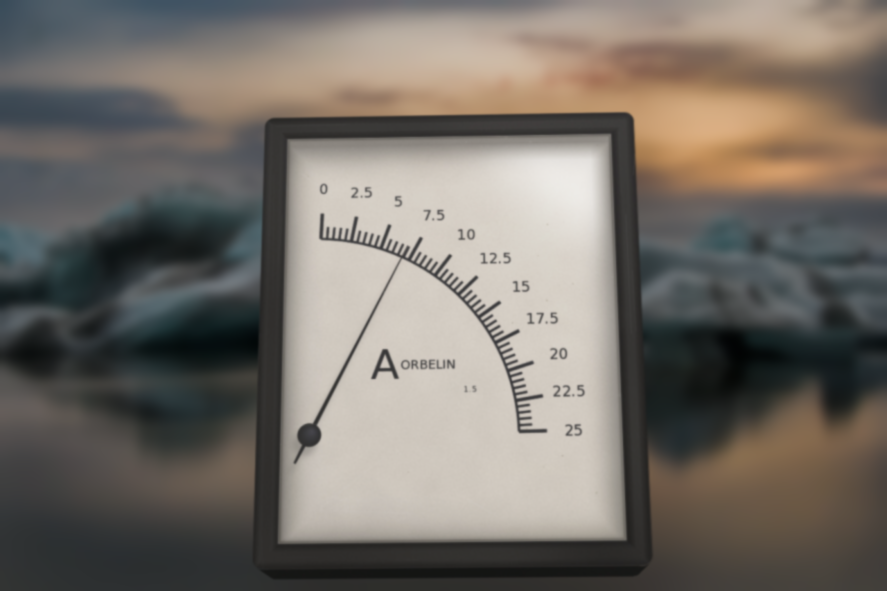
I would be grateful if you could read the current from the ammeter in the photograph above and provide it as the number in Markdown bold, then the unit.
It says **7** A
